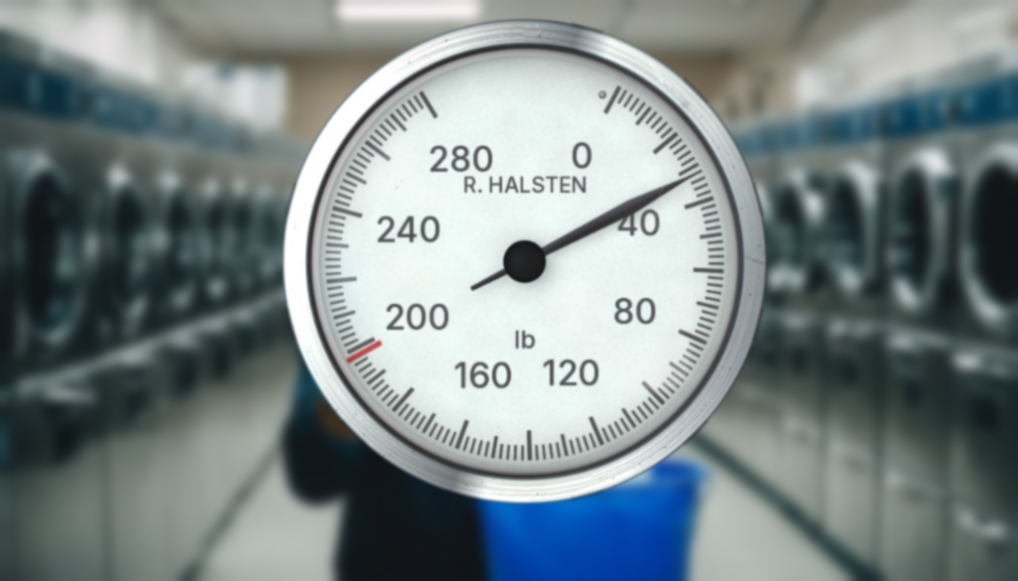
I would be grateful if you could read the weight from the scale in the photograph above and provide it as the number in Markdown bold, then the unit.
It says **32** lb
